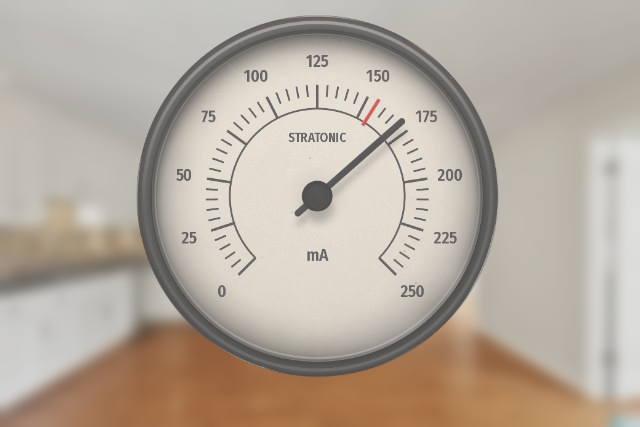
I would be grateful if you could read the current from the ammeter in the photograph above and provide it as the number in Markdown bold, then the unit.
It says **170** mA
